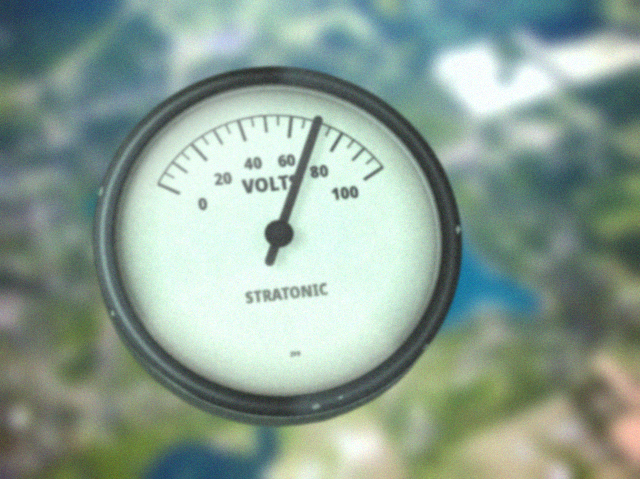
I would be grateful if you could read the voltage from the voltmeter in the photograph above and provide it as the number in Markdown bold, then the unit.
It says **70** V
